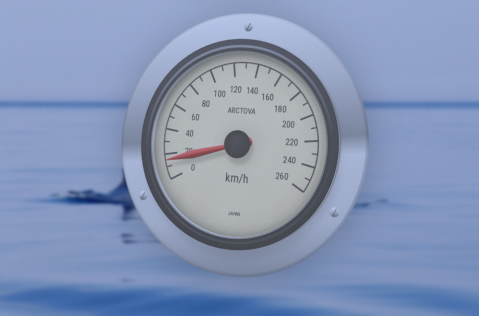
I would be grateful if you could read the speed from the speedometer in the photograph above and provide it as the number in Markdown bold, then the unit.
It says **15** km/h
